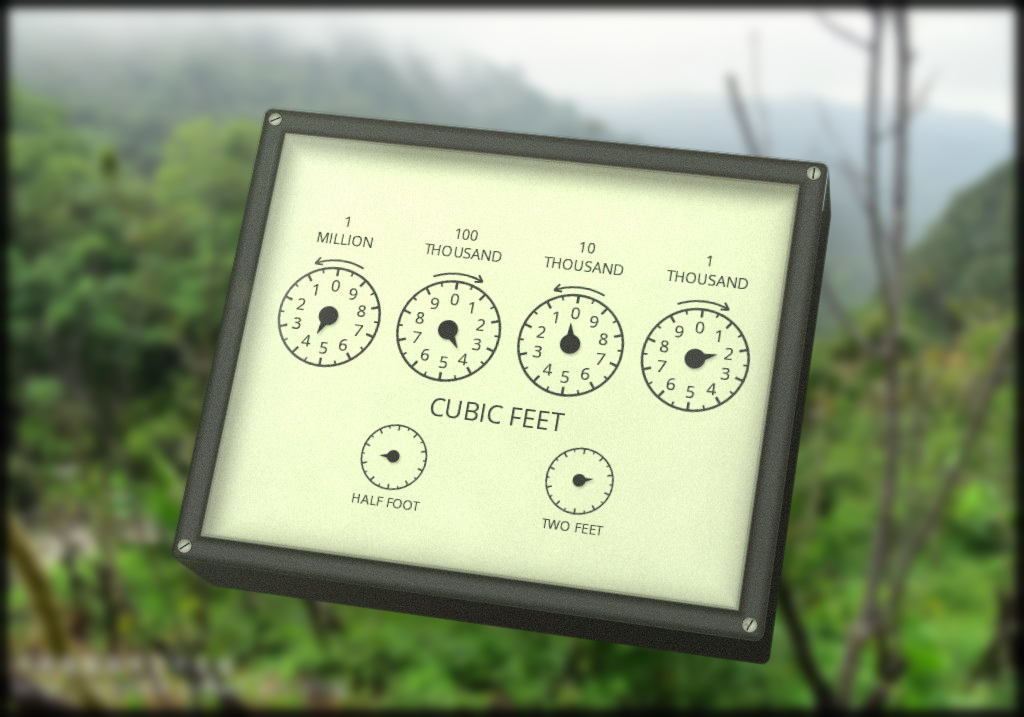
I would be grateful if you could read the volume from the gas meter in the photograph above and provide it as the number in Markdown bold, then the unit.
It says **440200** ft³
